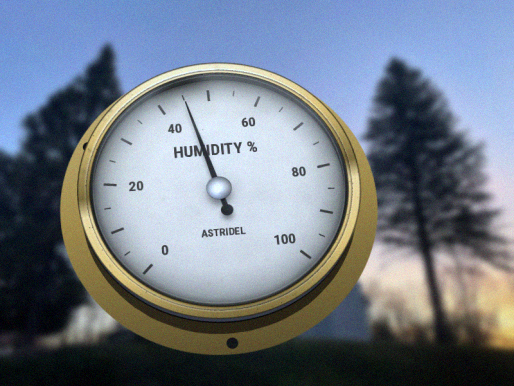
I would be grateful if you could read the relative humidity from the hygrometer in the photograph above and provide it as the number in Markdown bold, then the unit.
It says **45** %
